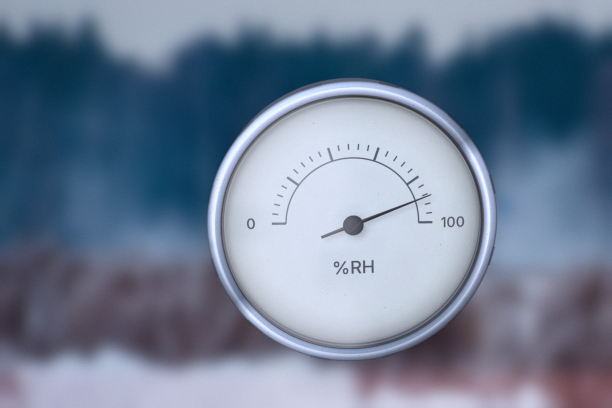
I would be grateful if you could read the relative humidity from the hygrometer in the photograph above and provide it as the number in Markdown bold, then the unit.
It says **88** %
